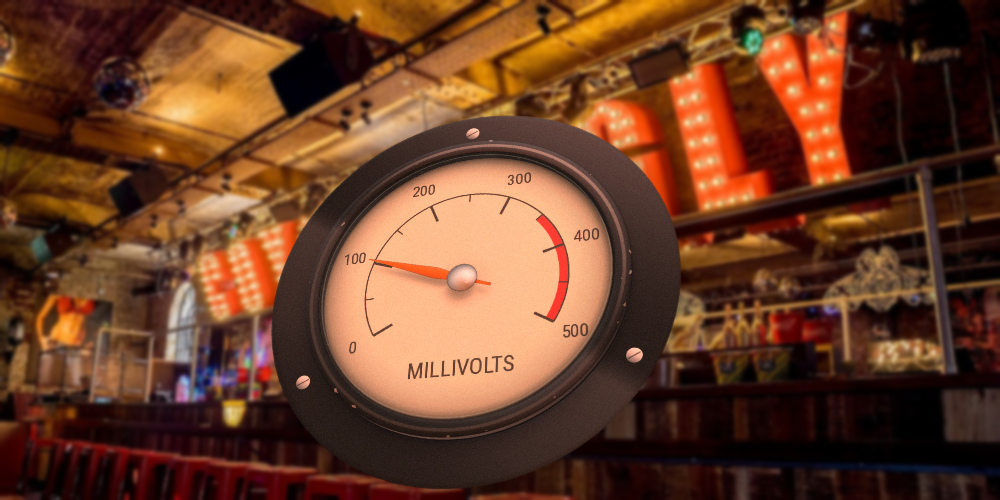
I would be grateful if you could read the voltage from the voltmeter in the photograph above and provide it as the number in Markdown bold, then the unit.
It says **100** mV
